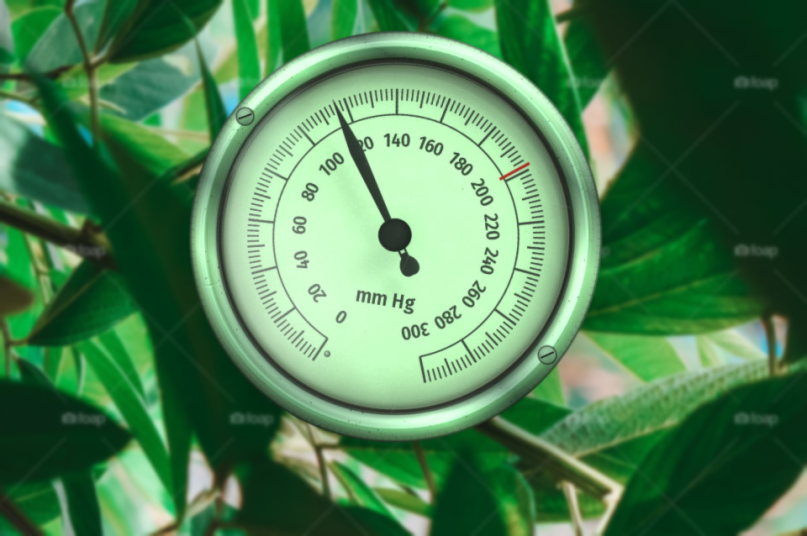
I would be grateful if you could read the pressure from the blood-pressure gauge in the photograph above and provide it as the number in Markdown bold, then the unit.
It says **116** mmHg
